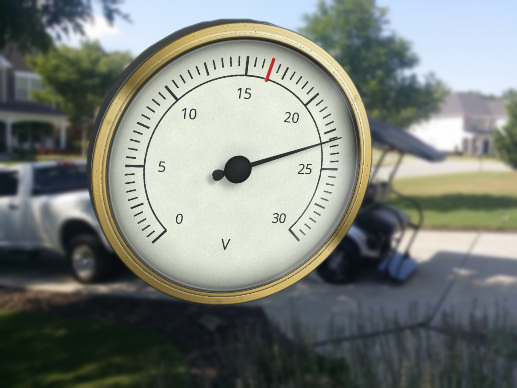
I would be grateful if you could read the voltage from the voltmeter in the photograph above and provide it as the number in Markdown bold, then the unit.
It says **23** V
